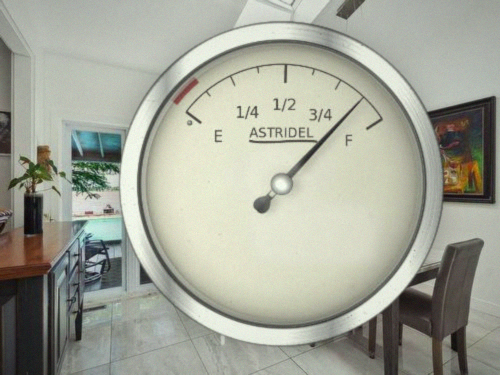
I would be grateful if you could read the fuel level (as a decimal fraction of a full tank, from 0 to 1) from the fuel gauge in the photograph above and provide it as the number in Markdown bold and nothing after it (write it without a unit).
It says **0.875**
